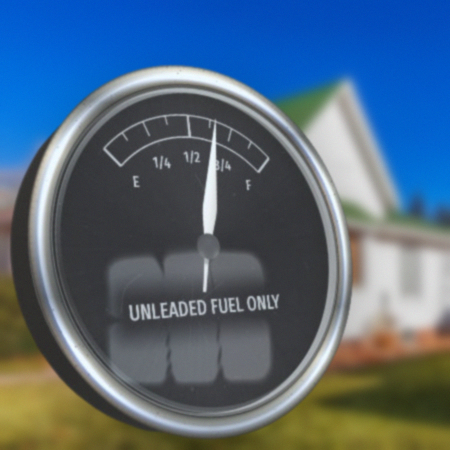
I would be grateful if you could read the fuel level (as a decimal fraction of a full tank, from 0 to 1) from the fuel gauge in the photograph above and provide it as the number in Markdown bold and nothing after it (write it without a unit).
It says **0.625**
